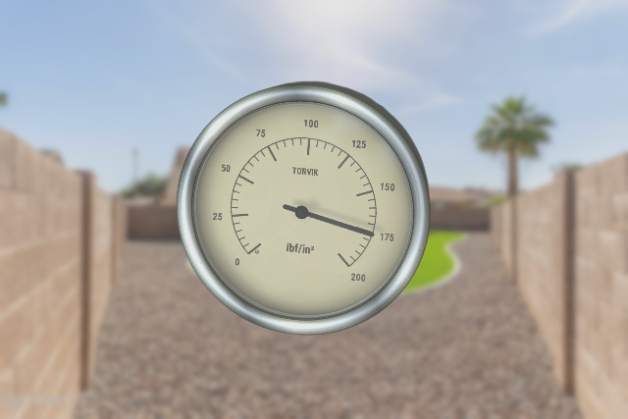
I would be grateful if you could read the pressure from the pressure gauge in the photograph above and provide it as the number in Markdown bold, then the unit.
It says **175** psi
